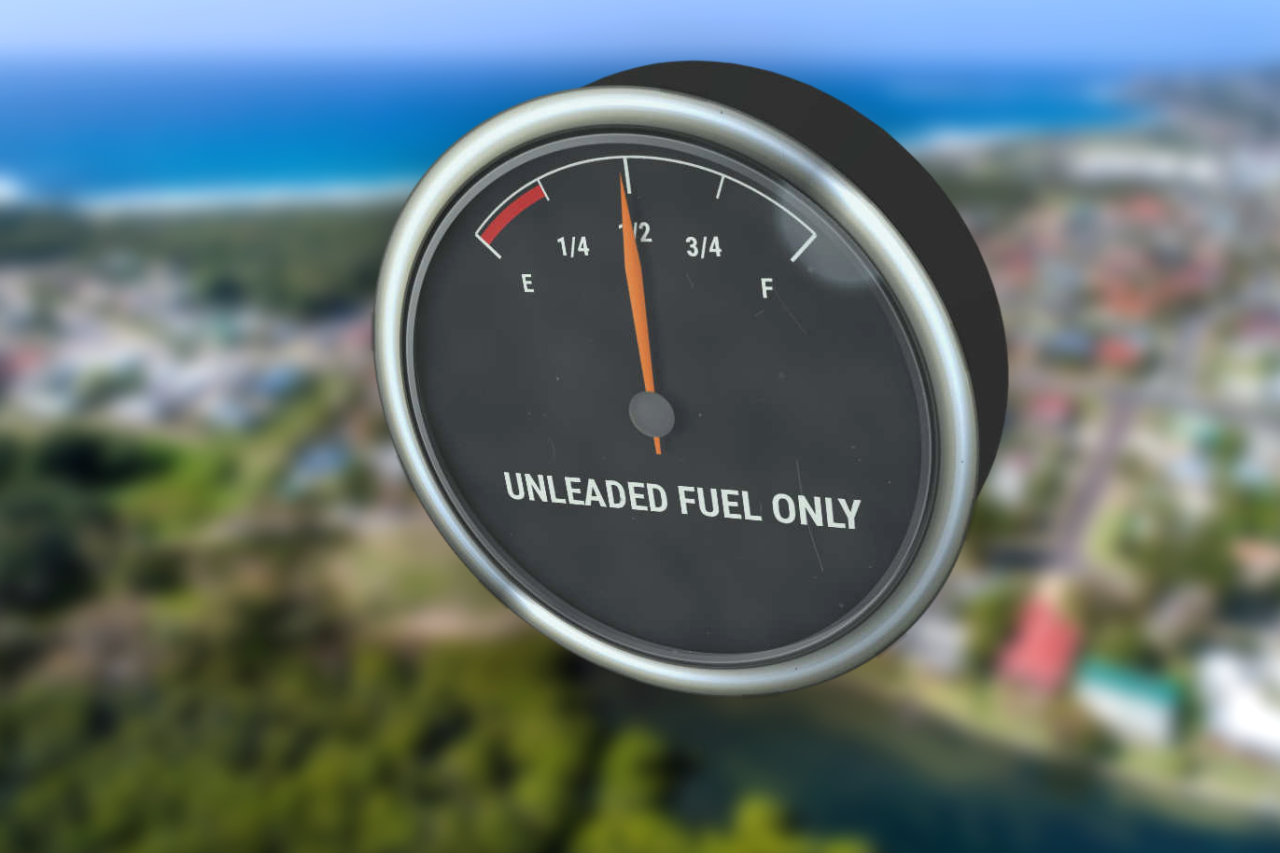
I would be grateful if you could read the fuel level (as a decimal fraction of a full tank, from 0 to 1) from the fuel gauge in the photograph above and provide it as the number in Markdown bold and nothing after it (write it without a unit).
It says **0.5**
